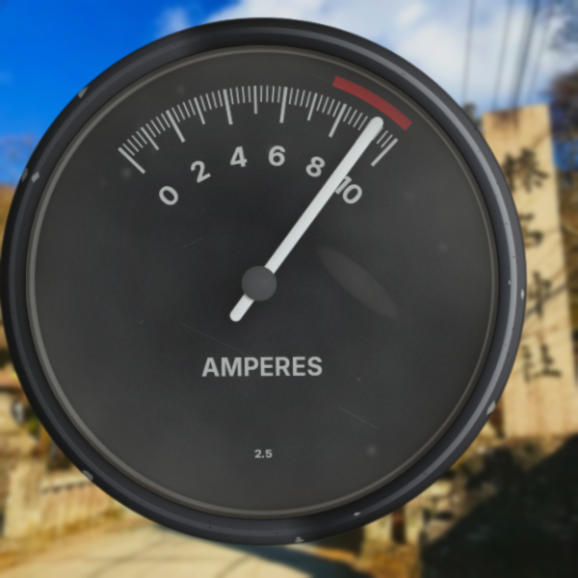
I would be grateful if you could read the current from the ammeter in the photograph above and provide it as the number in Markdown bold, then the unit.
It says **9.2** A
